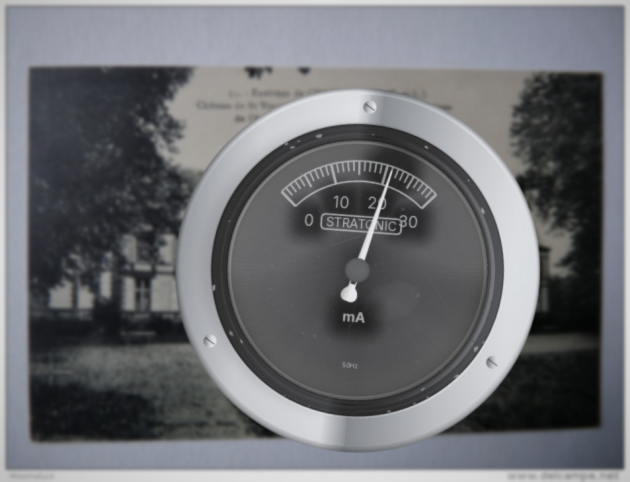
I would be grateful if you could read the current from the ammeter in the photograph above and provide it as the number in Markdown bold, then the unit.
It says **21** mA
